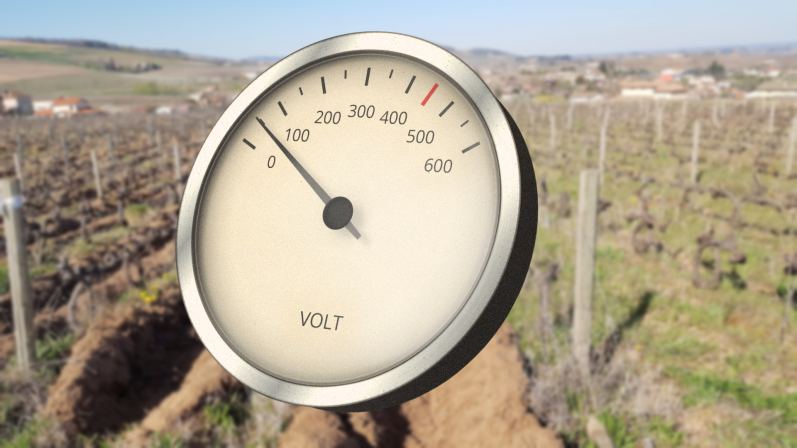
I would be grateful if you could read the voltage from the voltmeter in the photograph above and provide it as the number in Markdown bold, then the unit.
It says **50** V
